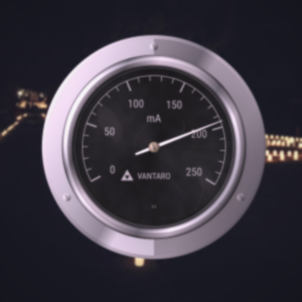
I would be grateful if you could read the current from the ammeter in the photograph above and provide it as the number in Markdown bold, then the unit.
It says **195** mA
